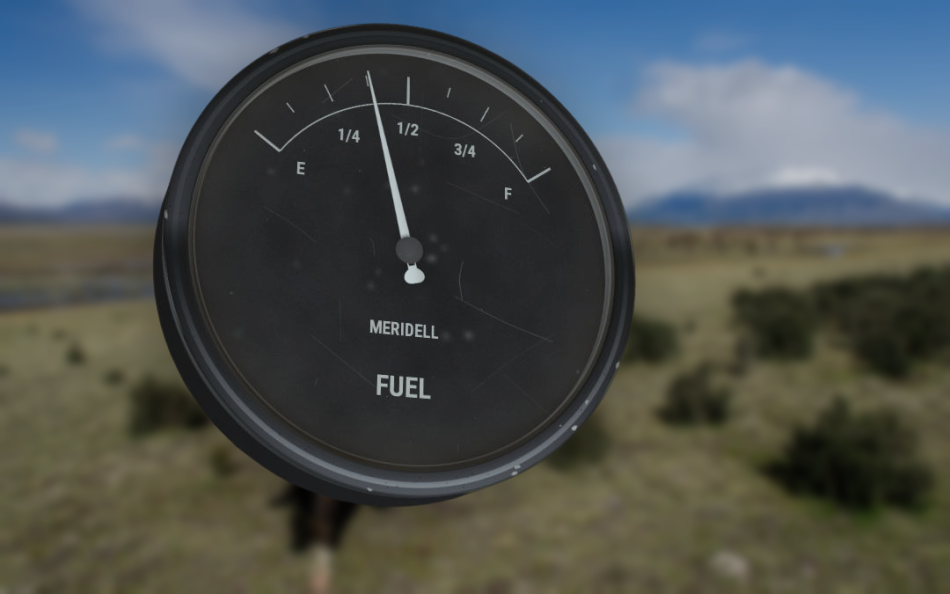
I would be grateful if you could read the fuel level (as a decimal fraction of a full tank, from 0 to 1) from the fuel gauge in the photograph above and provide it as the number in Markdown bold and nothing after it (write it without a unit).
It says **0.375**
